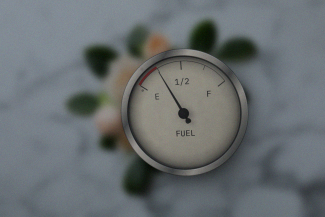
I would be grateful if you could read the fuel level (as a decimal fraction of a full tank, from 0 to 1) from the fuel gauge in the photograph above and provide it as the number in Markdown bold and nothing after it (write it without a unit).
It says **0.25**
